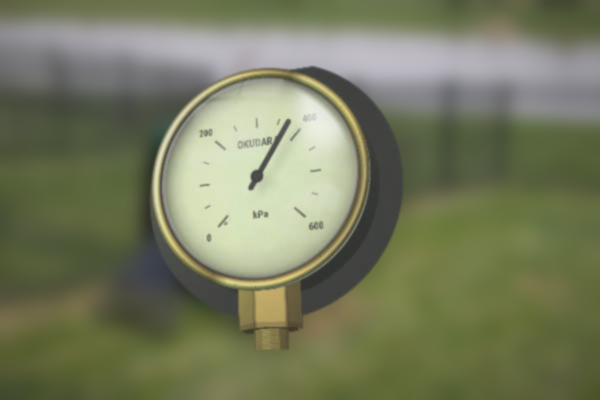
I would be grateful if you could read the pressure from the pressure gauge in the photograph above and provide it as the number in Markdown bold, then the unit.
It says **375** kPa
